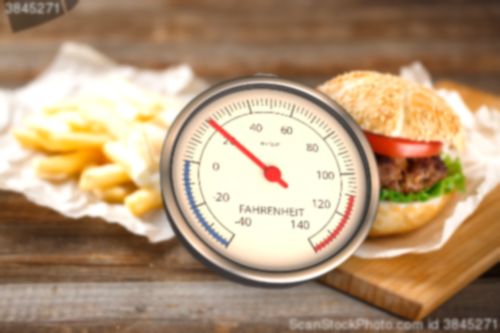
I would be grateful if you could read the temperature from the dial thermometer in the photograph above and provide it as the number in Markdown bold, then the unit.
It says **20** °F
